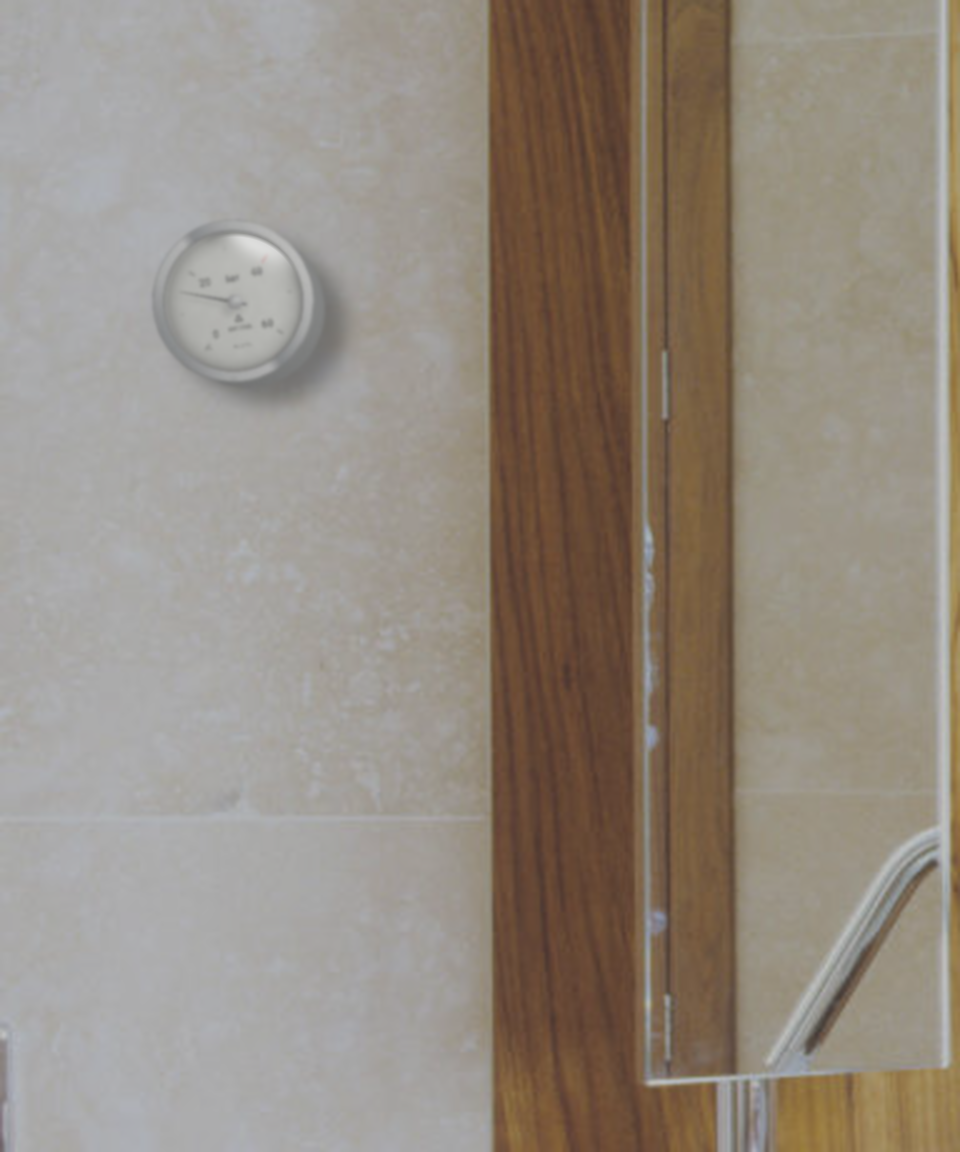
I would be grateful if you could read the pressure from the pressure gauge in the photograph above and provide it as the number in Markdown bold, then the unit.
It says **15** bar
